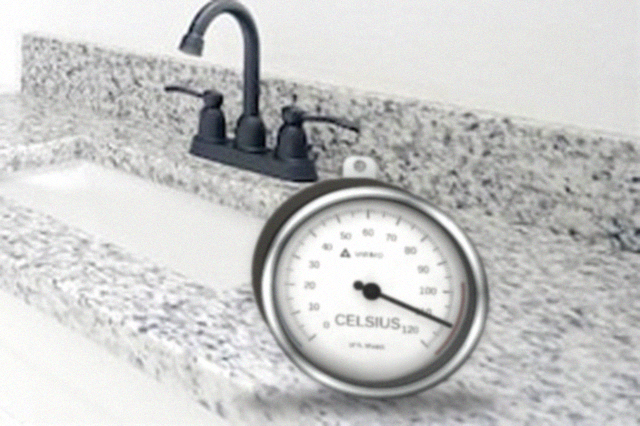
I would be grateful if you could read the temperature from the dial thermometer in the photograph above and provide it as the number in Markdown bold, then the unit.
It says **110** °C
